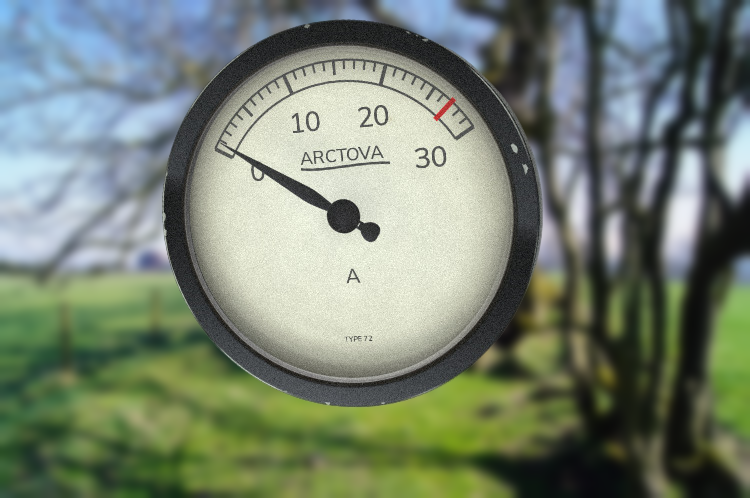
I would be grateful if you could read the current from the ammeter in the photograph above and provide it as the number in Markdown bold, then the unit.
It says **1** A
